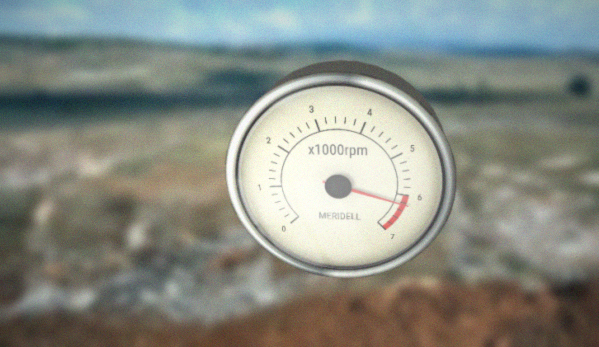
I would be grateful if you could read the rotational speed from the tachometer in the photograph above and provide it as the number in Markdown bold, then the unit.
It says **6200** rpm
